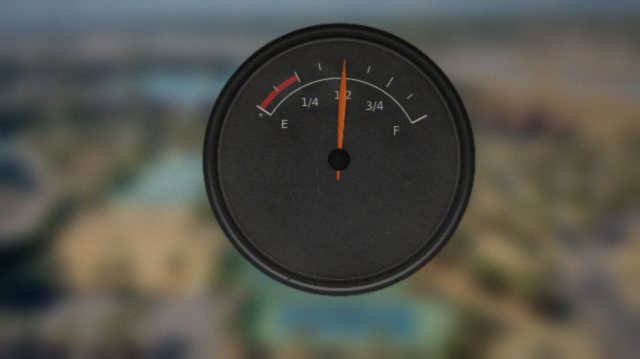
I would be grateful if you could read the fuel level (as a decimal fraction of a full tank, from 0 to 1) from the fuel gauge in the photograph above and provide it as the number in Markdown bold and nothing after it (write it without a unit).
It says **0.5**
